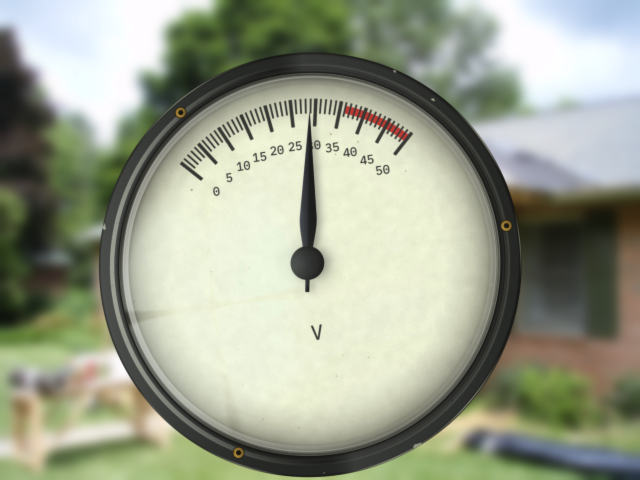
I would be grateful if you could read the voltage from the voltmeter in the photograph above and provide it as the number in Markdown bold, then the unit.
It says **29** V
